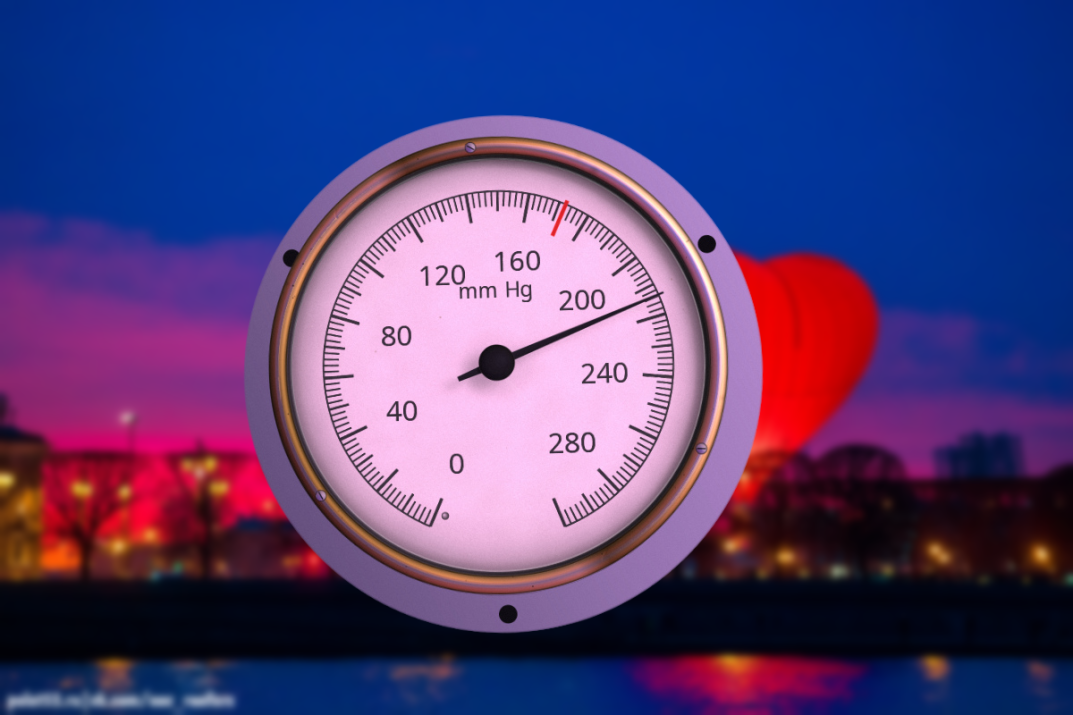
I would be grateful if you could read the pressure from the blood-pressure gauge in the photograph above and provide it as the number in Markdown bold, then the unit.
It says **214** mmHg
